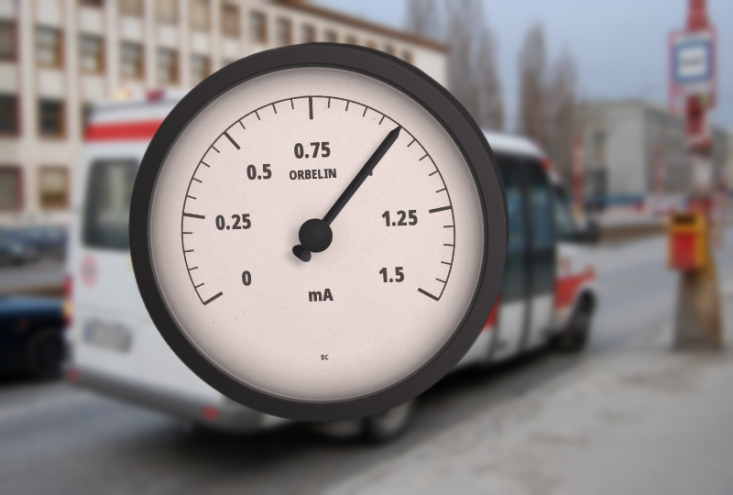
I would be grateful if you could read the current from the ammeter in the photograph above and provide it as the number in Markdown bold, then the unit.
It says **1** mA
